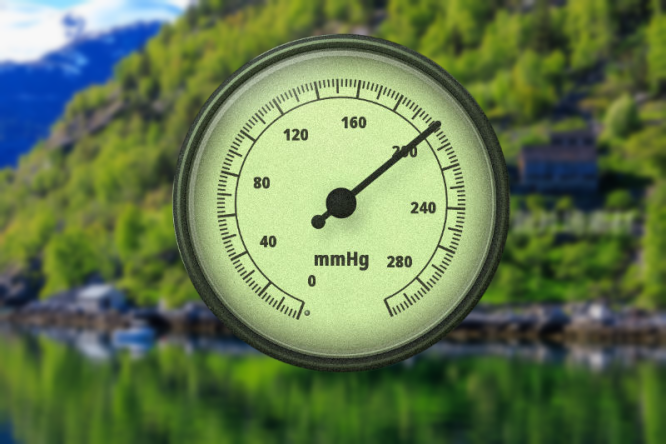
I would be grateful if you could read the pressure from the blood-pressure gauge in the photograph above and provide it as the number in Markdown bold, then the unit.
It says **200** mmHg
